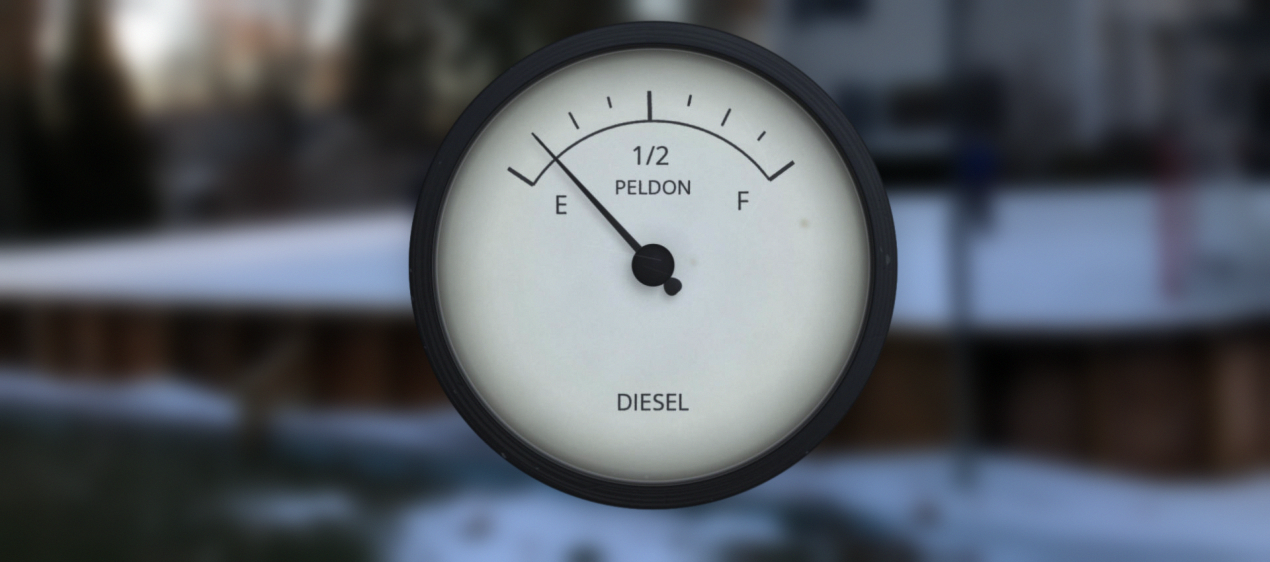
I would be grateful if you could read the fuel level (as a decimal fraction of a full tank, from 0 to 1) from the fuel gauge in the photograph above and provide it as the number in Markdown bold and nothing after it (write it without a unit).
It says **0.125**
